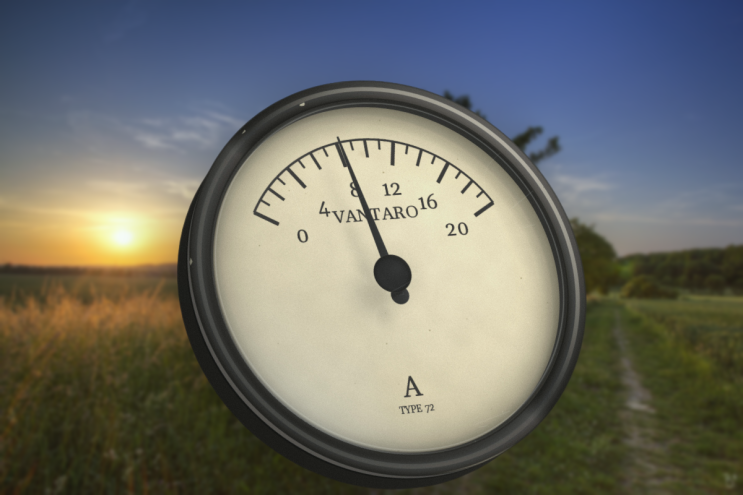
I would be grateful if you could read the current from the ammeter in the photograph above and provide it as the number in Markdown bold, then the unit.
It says **8** A
